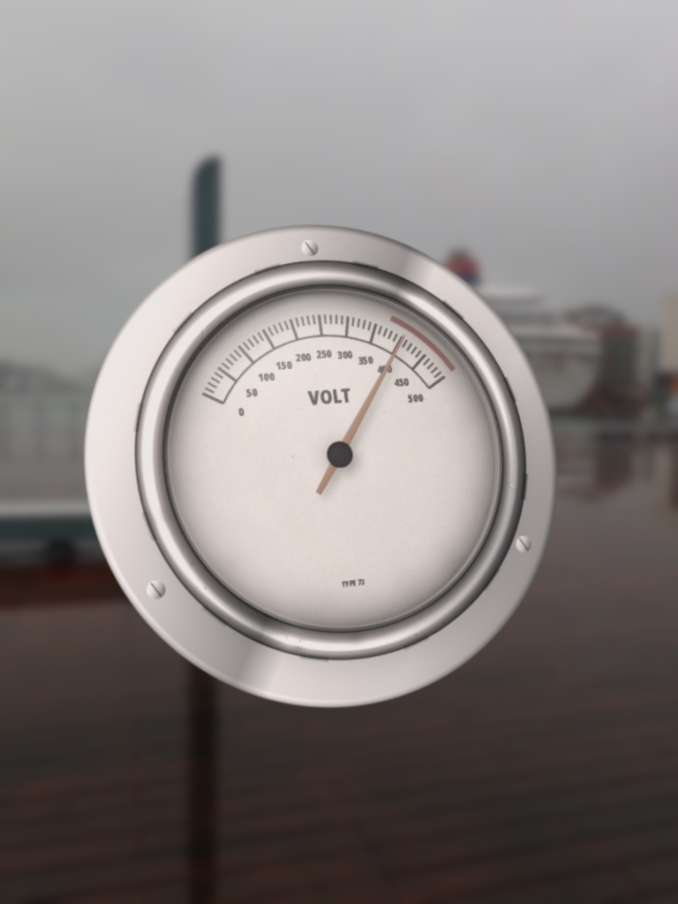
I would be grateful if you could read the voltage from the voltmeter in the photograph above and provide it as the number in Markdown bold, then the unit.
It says **400** V
